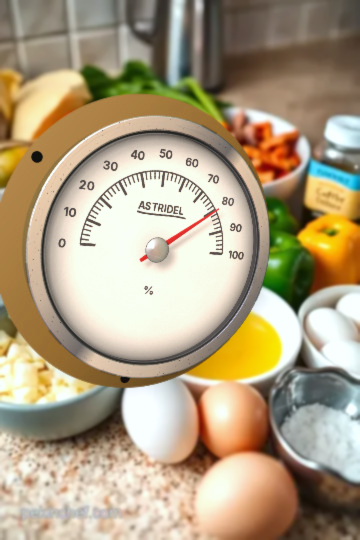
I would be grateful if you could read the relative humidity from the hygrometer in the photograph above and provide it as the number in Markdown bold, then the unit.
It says **80** %
